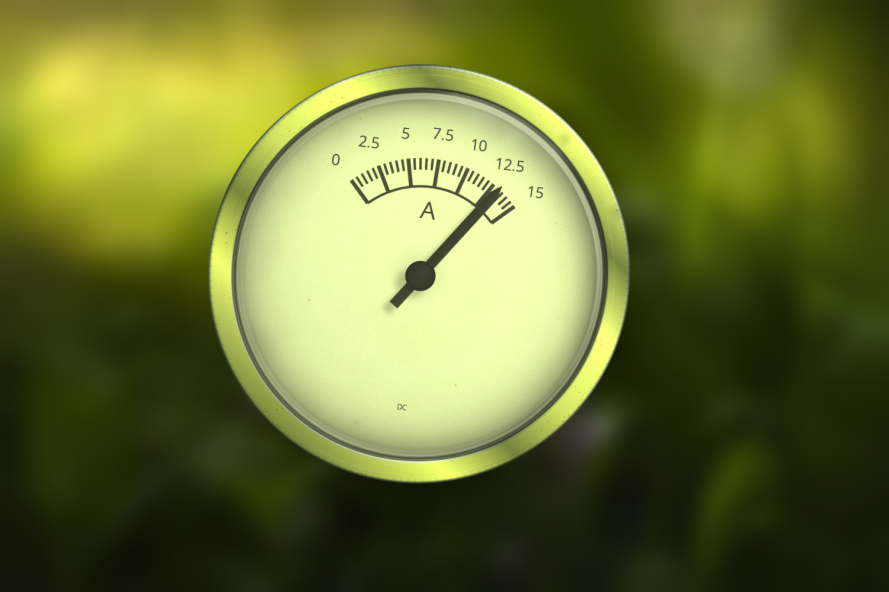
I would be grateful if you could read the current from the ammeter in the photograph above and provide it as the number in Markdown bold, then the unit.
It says **13** A
